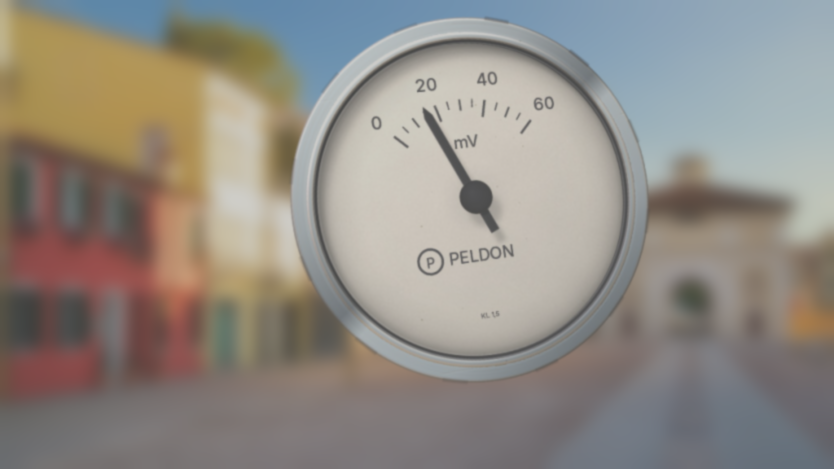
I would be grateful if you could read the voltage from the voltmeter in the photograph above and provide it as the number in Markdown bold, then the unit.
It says **15** mV
